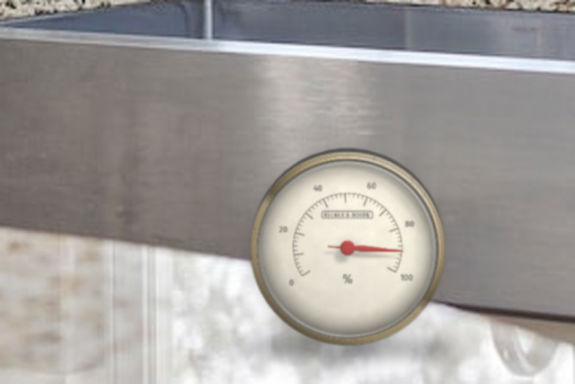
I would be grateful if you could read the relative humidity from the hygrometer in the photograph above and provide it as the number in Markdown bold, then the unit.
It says **90** %
